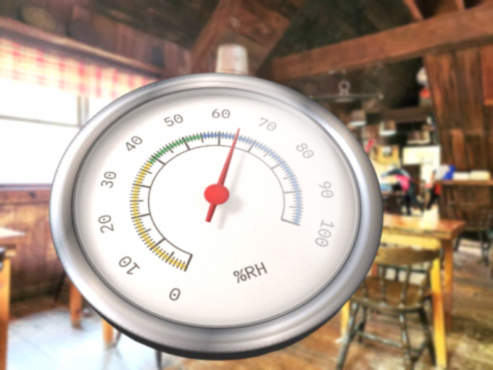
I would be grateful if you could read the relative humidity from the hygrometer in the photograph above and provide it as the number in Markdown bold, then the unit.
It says **65** %
